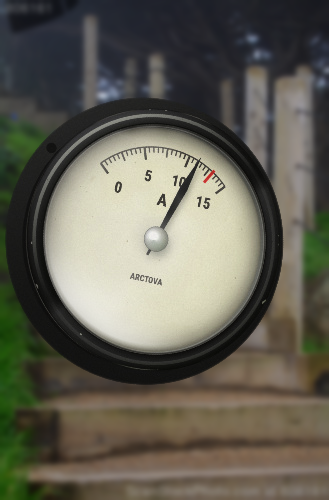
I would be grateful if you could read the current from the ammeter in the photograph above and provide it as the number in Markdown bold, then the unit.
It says **11** A
